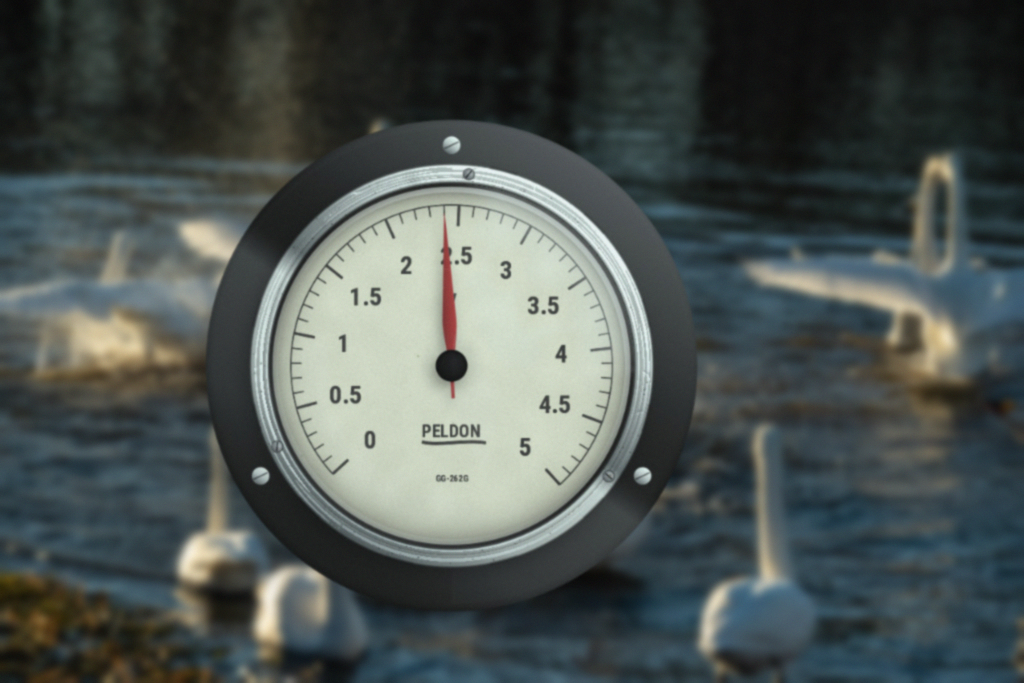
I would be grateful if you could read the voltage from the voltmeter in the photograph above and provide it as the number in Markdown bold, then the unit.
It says **2.4** V
